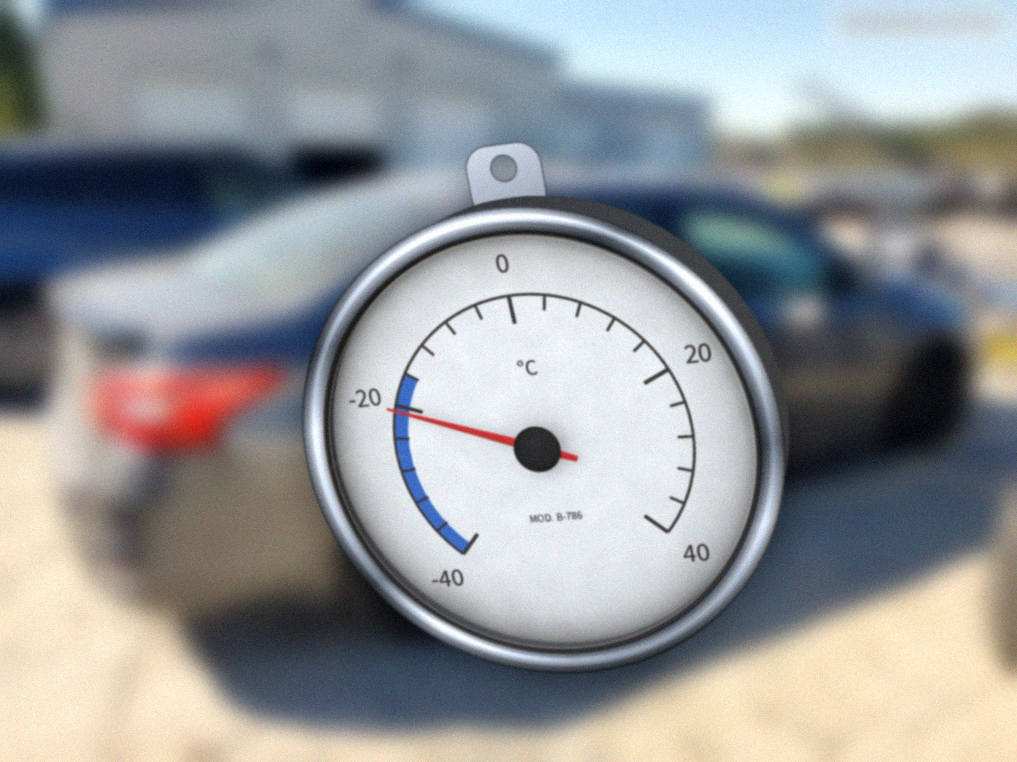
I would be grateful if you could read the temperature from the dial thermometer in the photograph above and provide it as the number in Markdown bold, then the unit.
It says **-20** °C
